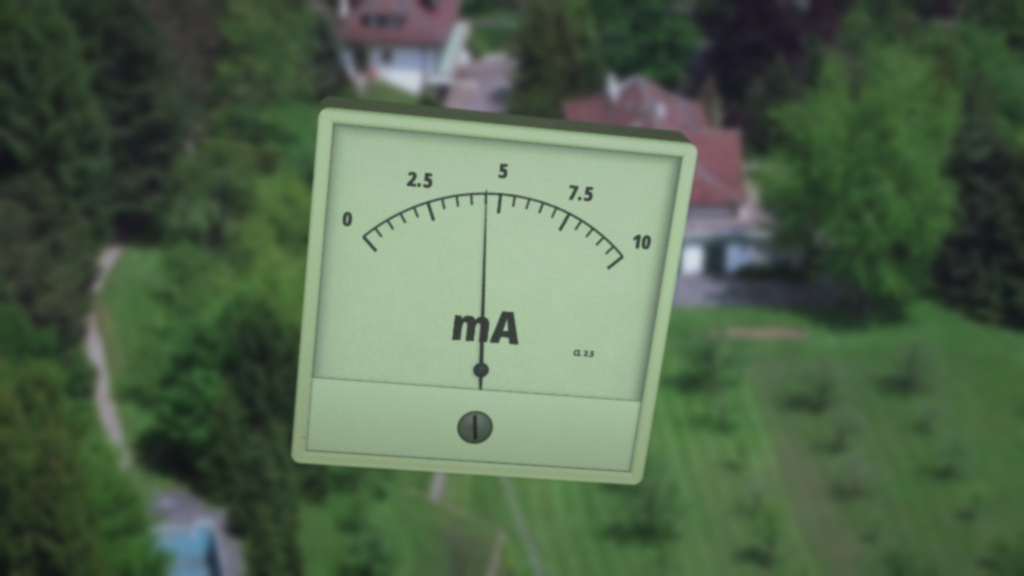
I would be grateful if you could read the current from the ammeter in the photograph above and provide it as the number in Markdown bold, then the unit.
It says **4.5** mA
